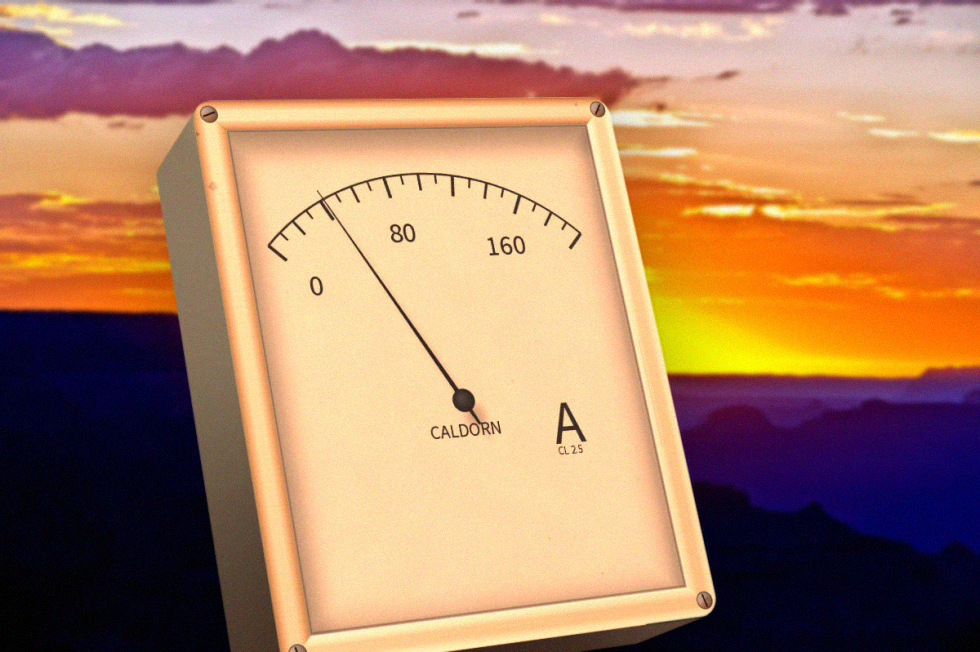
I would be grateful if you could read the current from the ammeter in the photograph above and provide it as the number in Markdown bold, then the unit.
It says **40** A
